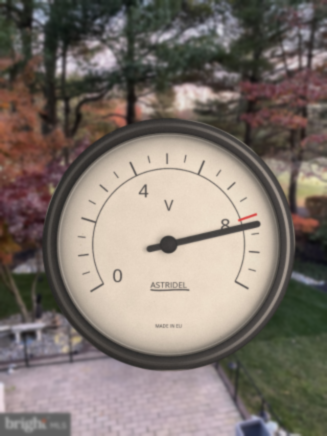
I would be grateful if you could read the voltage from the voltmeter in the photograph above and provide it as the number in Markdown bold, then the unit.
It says **8.25** V
